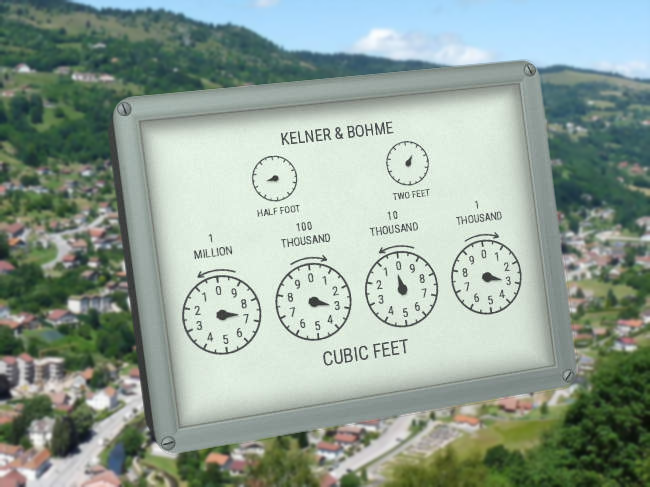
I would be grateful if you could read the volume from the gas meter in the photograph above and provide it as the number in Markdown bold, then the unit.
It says **730300** ft³
